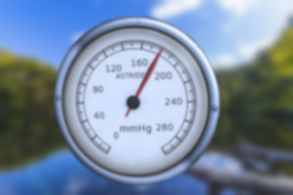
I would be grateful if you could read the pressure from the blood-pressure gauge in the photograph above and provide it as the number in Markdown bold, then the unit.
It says **180** mmHg
